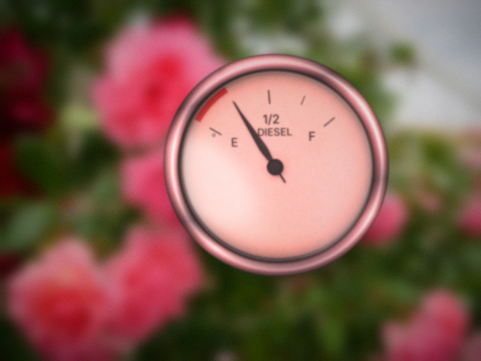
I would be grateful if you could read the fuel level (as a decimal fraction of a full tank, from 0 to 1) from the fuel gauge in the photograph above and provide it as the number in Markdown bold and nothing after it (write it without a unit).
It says **0.25**
